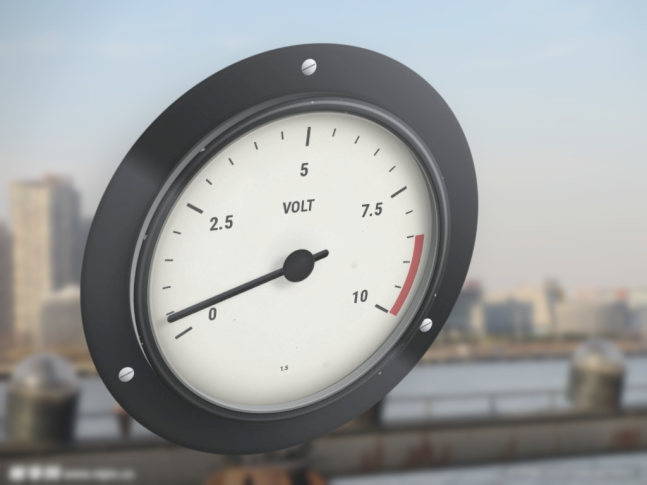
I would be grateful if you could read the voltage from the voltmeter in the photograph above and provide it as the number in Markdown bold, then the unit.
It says **0.5** V
